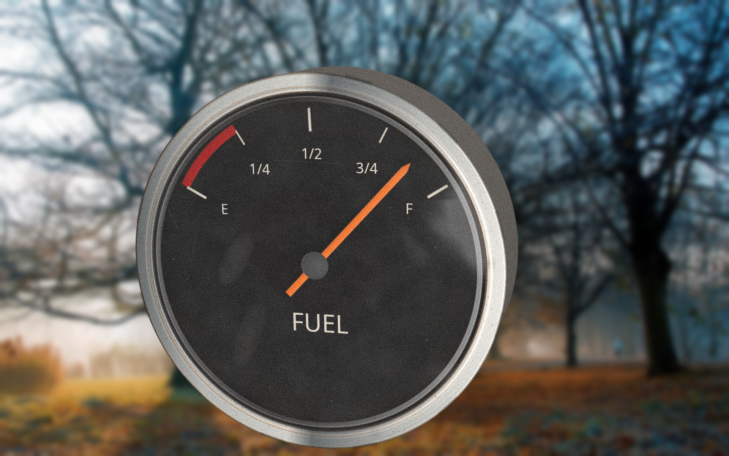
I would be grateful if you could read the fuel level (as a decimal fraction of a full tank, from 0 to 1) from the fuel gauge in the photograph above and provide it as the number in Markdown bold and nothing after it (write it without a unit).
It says **0.875**
